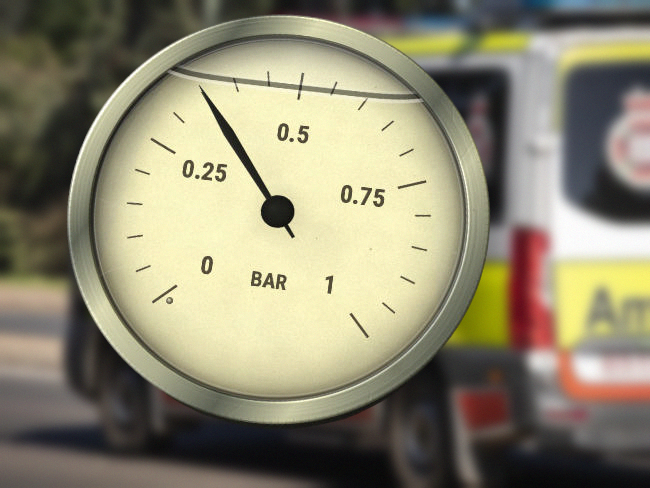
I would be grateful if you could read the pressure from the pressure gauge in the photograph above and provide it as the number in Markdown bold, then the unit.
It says **0.35** bar
